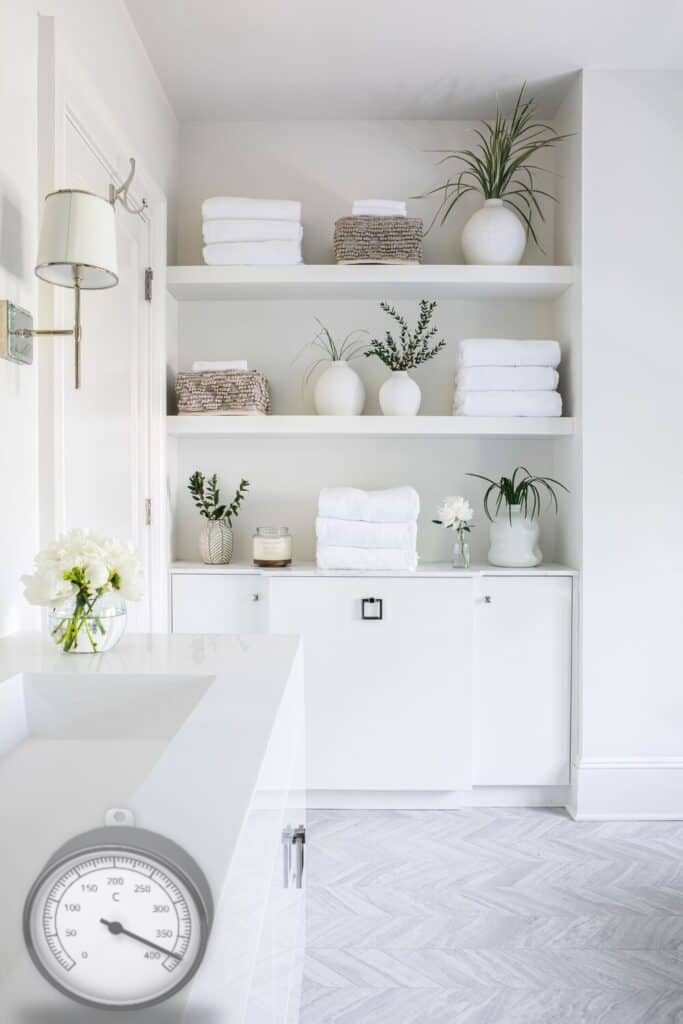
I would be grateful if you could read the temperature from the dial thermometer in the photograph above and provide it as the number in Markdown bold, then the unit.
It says **375** °C
